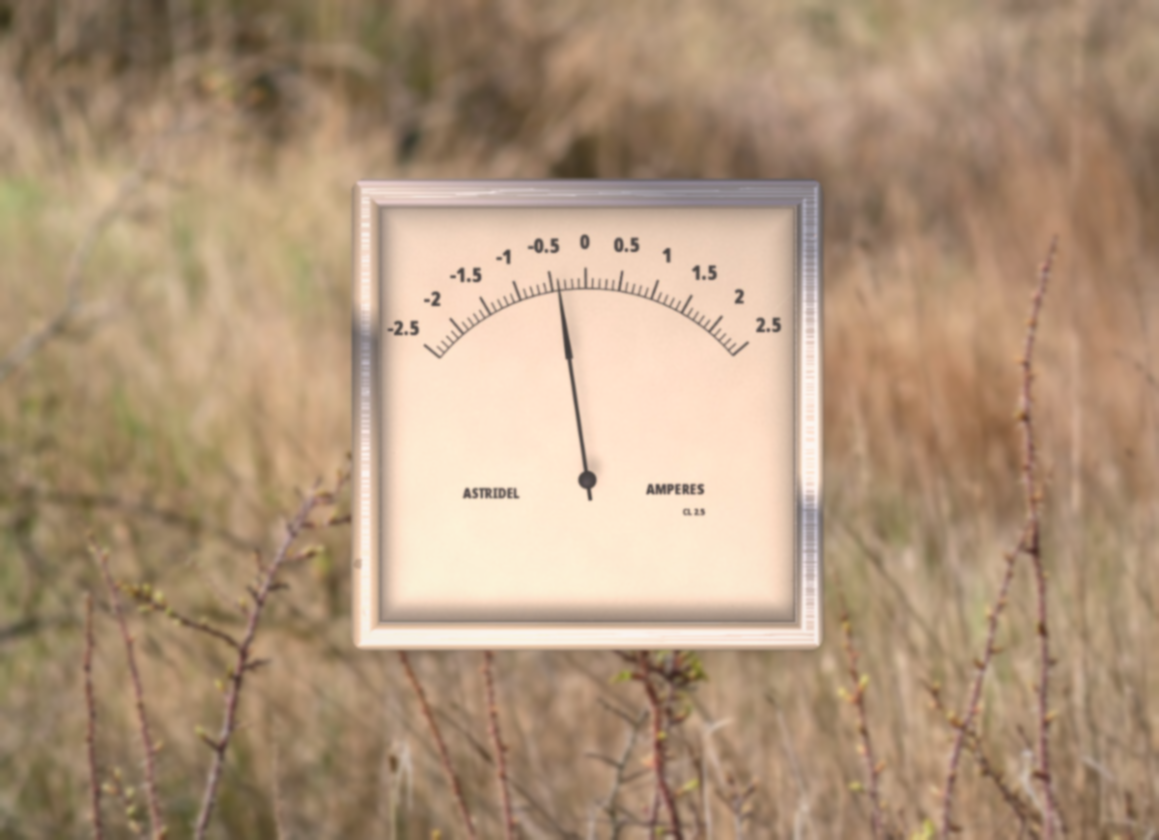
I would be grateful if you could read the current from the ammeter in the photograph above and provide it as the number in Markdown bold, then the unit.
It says **-0.4** A
